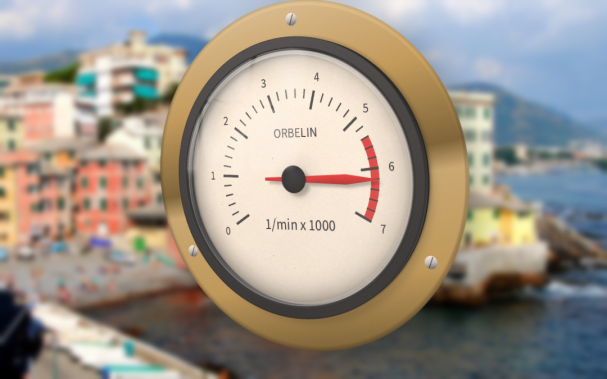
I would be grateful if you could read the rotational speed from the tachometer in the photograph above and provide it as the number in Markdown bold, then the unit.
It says **6200** rpm
